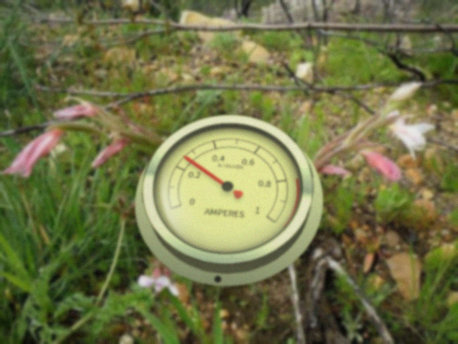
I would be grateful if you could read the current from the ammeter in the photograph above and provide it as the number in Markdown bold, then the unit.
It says **0.25** A
